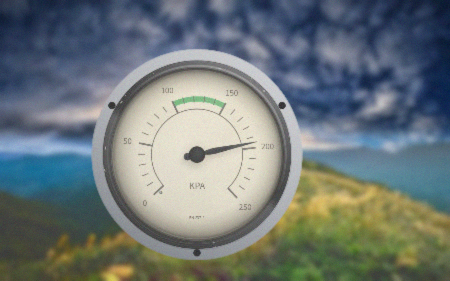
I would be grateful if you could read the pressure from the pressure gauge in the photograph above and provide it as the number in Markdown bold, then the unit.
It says **195** kPa
